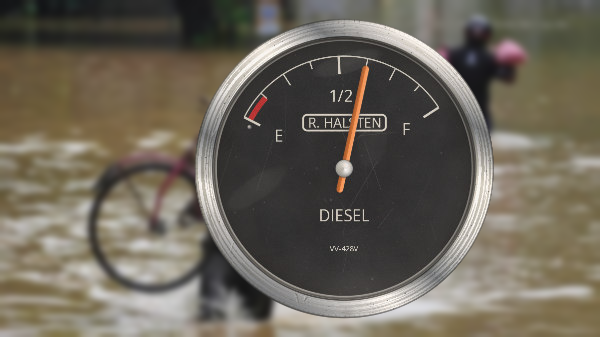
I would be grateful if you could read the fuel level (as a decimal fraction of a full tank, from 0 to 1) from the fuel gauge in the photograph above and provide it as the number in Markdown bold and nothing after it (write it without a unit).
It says **0.625**
